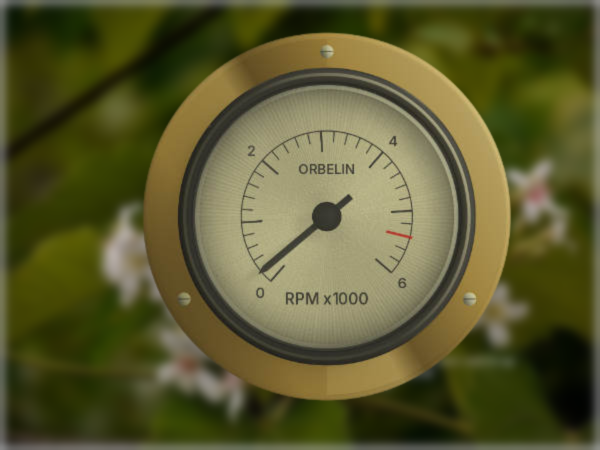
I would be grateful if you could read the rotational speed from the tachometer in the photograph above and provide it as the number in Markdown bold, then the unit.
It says **200** rpm
